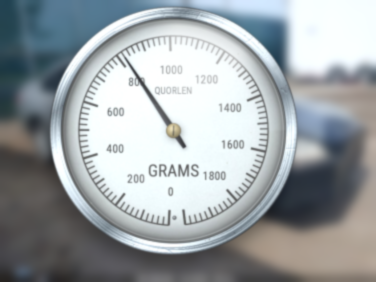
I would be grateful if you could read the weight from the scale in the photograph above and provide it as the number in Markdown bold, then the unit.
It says **820** g
